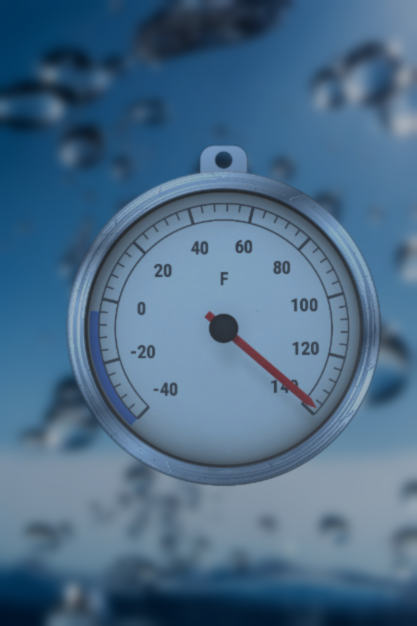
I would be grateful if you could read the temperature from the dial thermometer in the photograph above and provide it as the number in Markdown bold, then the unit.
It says **138** °F
